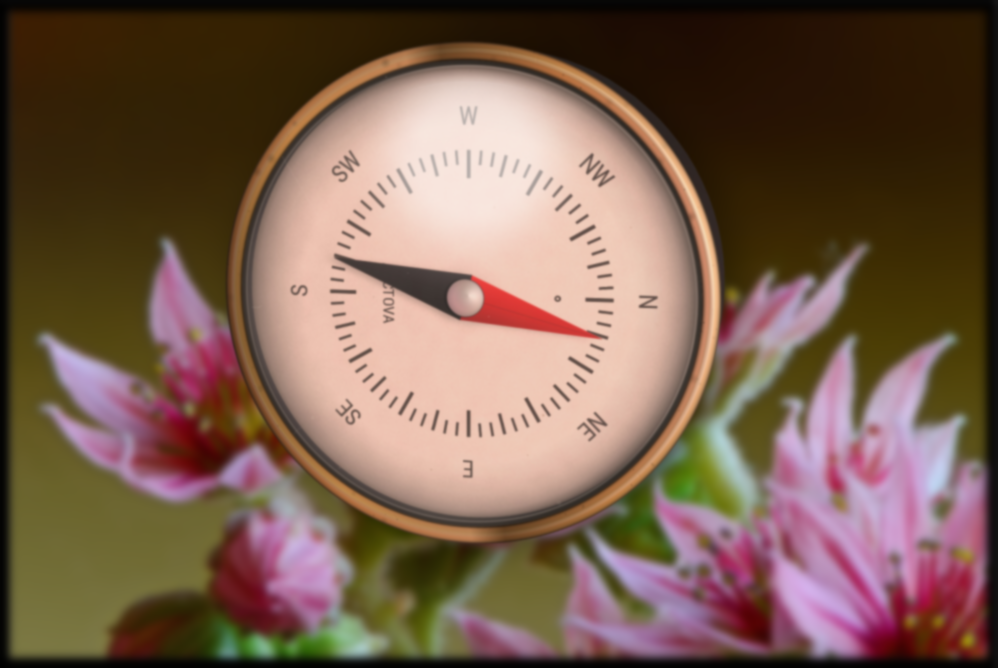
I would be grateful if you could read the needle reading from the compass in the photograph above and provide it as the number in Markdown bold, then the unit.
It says **15** °
